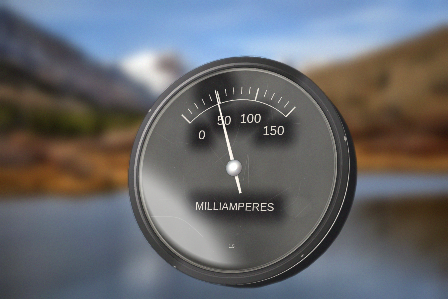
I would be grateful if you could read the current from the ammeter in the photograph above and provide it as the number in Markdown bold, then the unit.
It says **50** mA
